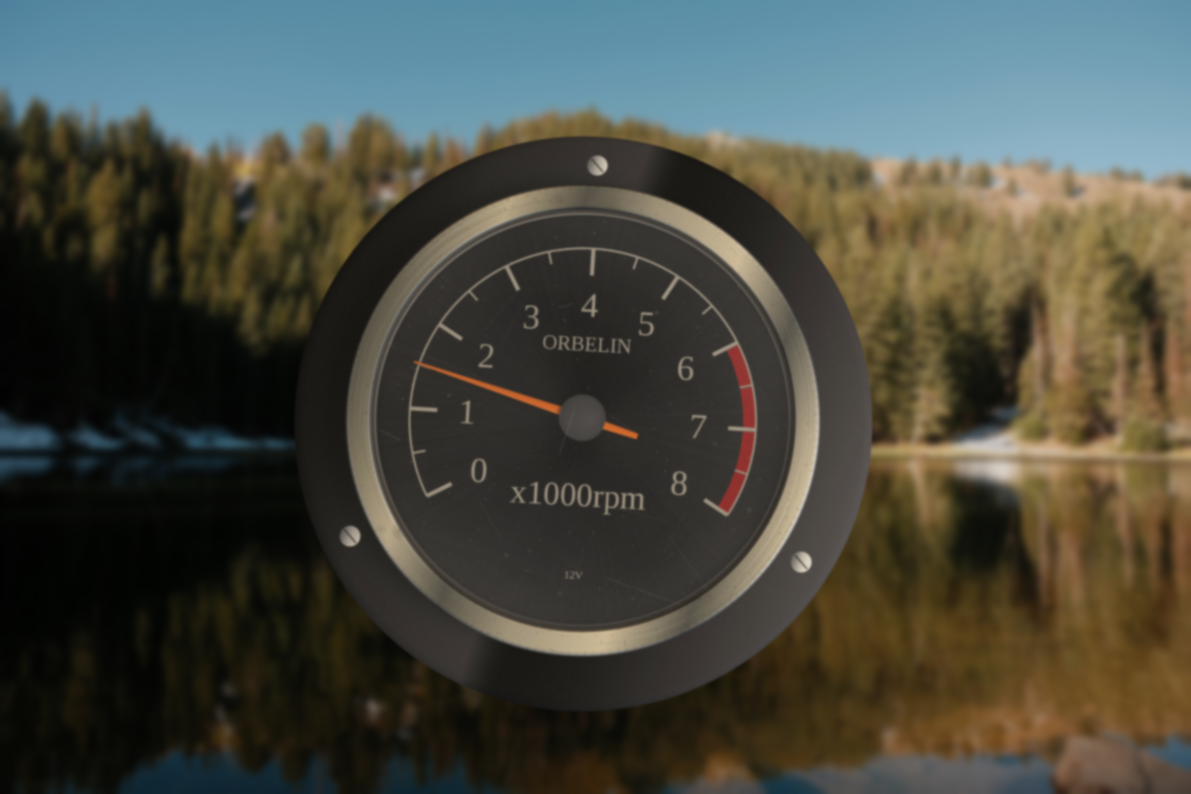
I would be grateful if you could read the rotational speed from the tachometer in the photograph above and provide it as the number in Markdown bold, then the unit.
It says **1500** rpm
